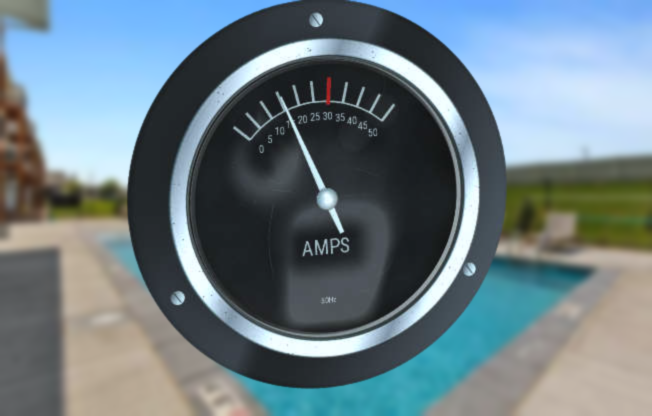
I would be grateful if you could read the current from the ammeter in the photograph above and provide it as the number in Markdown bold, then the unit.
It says **15** A
